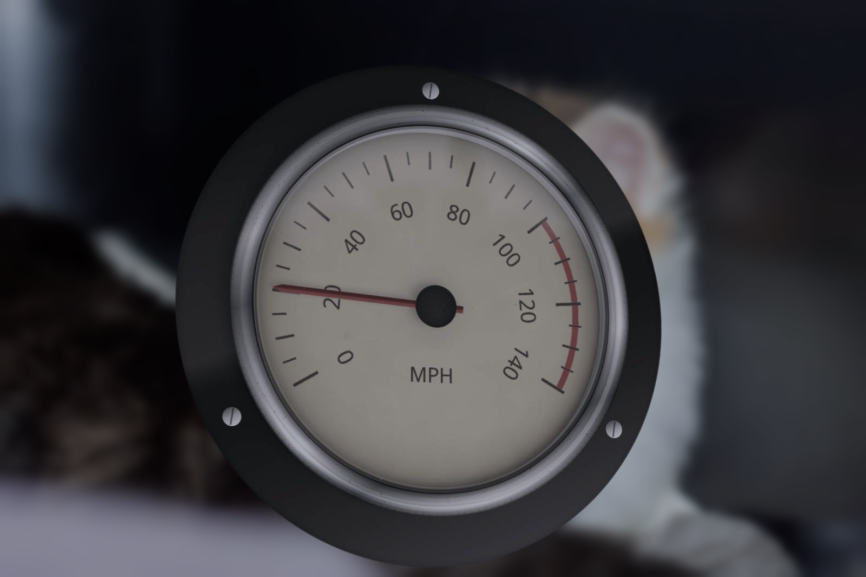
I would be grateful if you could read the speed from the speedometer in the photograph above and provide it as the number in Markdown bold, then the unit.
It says **20** mph
